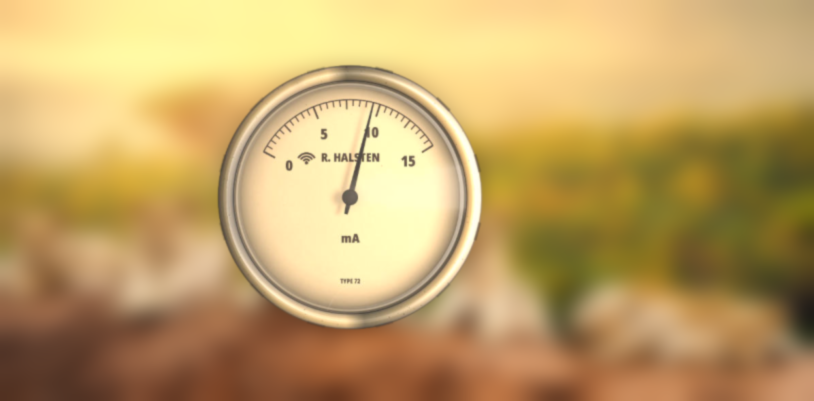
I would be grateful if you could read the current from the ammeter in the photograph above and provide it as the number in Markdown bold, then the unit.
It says **9.5** mA
